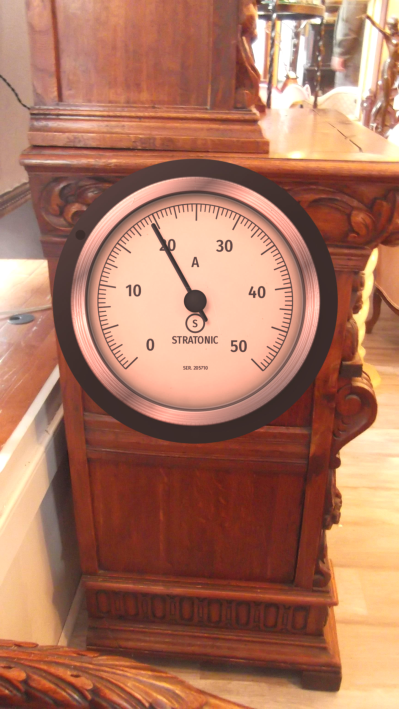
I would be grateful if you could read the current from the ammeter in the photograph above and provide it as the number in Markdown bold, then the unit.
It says **19.5** A
